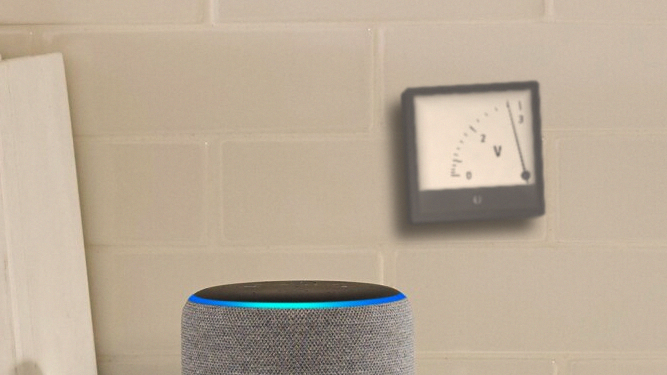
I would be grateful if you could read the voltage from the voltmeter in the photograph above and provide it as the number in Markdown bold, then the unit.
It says **2.8** V
